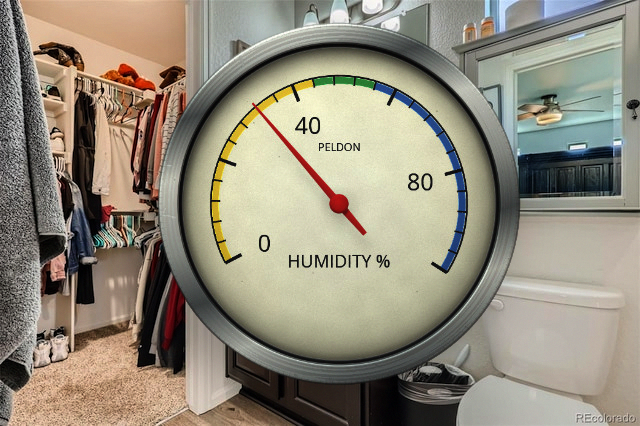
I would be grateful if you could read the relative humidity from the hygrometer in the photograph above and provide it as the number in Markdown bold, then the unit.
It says **32** %
